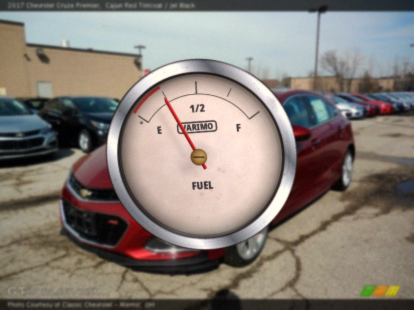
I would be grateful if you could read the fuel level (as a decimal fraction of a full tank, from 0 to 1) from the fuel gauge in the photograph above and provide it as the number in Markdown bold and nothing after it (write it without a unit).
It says **0.25**
